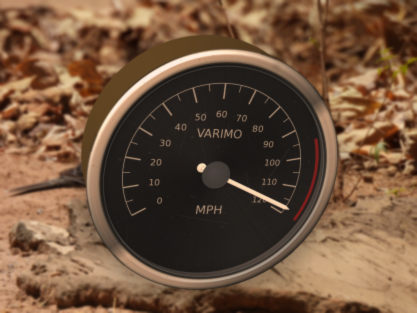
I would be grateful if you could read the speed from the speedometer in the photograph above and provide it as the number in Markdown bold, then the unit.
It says **117.5** mph
